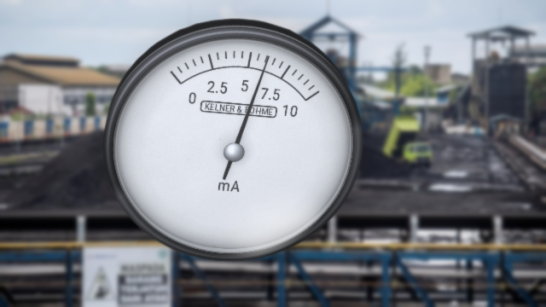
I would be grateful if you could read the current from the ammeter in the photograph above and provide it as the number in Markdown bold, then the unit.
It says **6** mA
